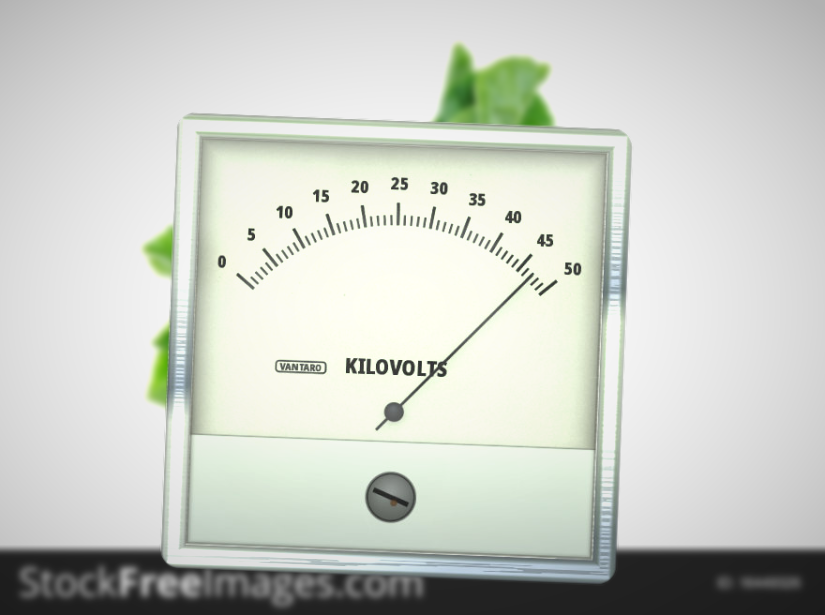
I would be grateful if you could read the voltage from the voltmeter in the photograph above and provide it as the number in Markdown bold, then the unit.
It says **47** kV
